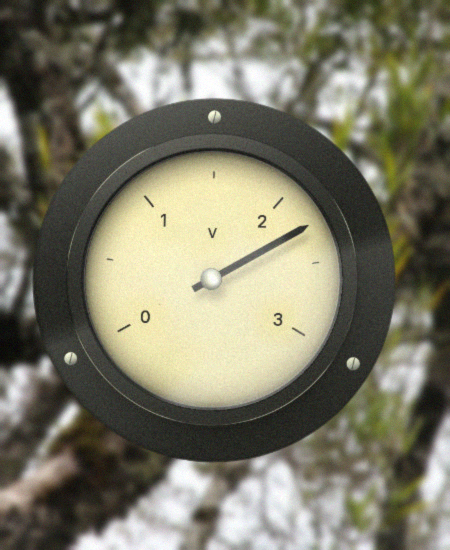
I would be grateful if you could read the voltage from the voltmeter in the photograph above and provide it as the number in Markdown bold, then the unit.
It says **2.25** V
